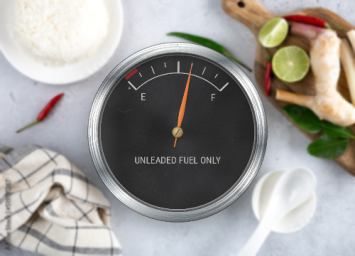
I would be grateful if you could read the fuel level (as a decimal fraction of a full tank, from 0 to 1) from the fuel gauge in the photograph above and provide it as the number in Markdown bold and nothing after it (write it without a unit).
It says **0.625**
